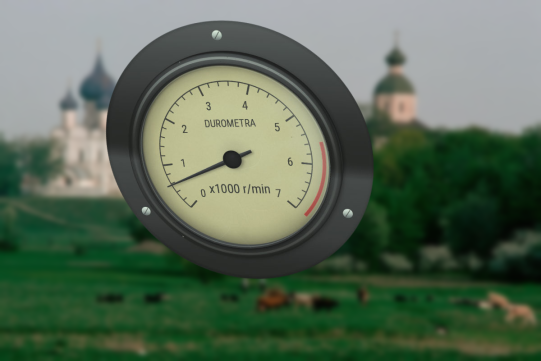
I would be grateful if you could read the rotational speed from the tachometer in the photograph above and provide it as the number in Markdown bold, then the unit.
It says **600** rpm
